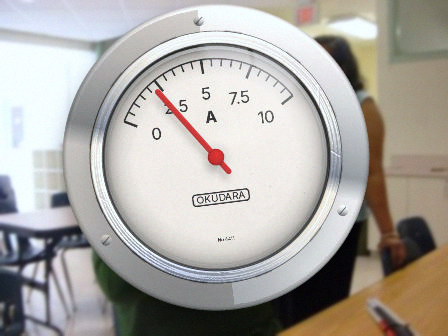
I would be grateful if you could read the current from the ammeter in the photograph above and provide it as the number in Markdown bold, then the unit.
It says **2.25** A
